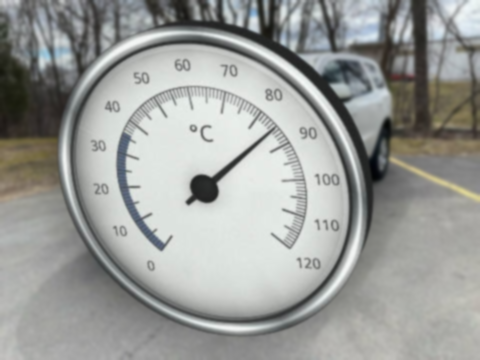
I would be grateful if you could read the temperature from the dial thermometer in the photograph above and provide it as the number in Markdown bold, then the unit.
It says **85** °C
